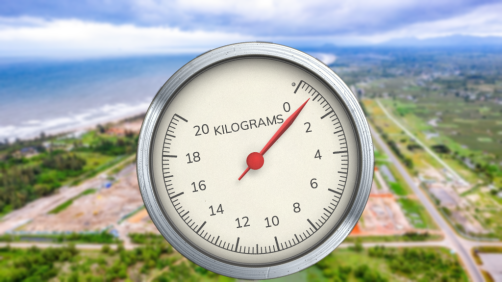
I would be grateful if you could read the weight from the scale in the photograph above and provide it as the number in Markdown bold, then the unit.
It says **0.8** kg
